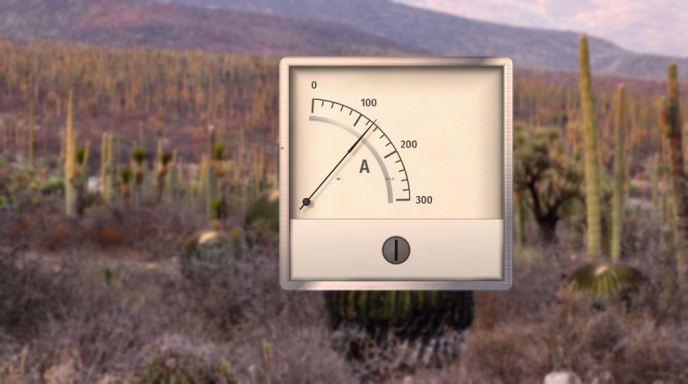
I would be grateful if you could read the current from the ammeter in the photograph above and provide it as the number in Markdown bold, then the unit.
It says **130** A
